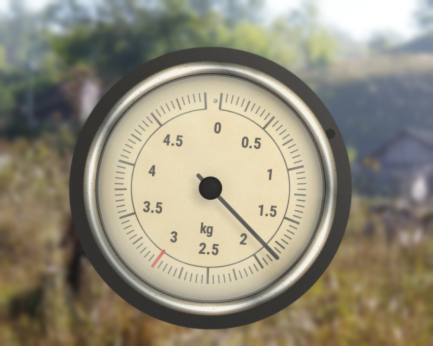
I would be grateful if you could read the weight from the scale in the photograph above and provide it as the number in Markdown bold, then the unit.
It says **1.85** kg
